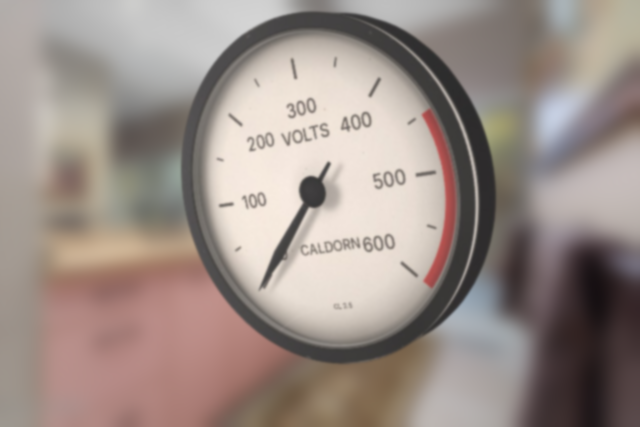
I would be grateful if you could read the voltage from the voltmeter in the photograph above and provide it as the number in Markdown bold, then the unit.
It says **0** V
